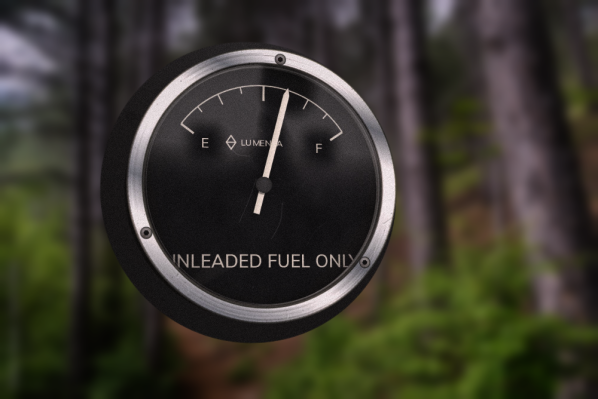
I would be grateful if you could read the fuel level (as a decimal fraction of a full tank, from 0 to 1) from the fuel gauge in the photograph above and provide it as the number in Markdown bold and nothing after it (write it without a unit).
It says **0.625**
